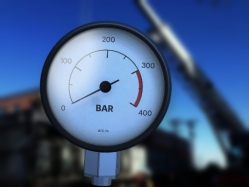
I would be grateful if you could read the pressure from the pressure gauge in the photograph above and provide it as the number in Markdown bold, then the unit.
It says **0** bar
